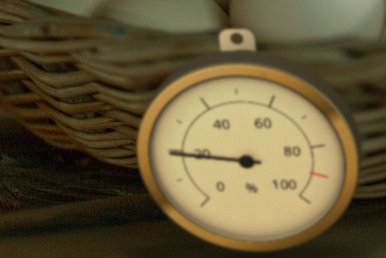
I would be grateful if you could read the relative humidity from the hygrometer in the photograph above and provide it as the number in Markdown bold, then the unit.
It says **20** %
